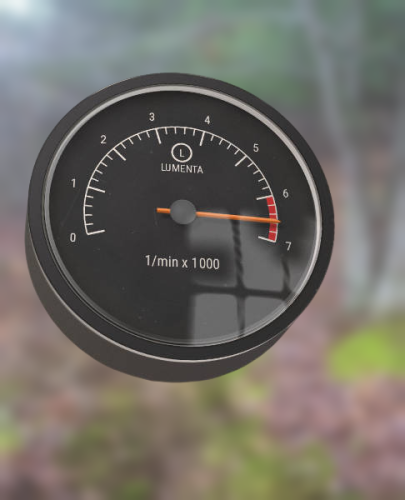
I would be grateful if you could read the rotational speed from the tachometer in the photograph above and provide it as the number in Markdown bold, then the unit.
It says **6600** rpm
